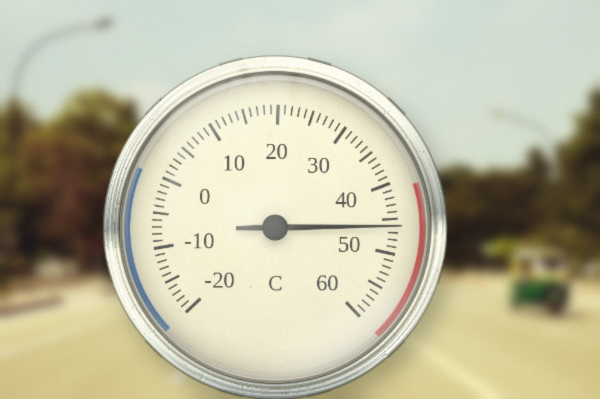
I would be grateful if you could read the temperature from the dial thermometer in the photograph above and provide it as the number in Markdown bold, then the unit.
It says **46** °C
